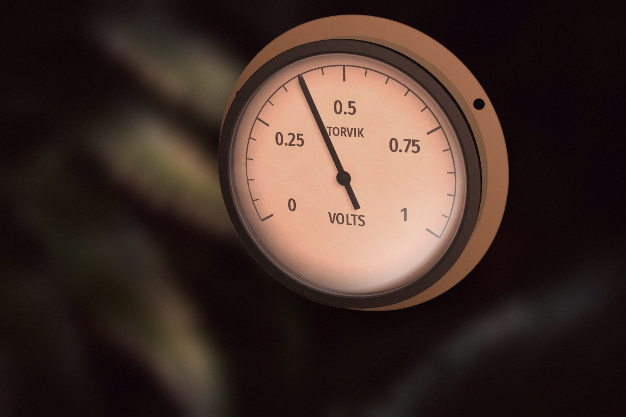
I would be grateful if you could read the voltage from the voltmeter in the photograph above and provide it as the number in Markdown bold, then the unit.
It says **0.4** V
